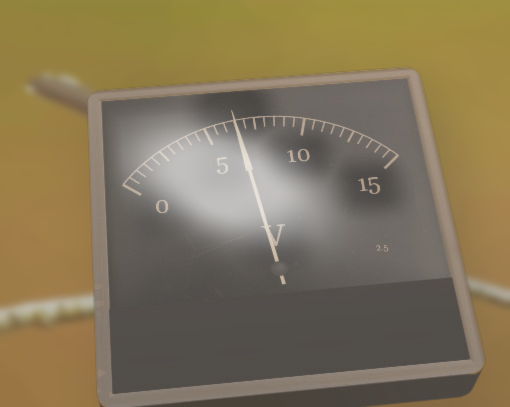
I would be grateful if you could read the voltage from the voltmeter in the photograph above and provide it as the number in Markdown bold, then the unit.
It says **6.5** V
